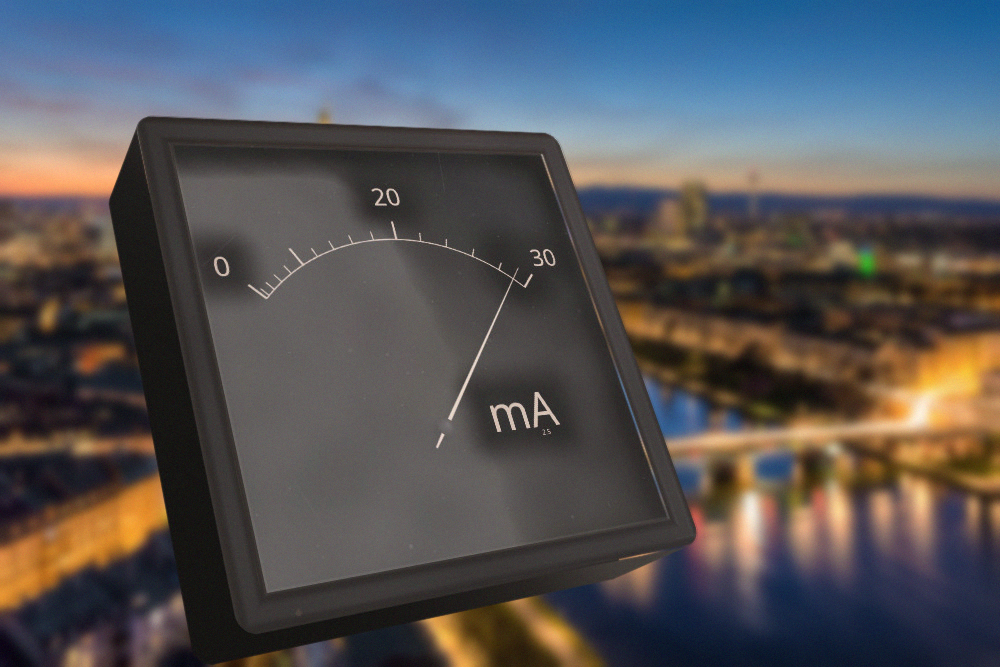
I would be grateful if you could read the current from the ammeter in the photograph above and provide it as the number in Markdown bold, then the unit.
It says **29** mA
